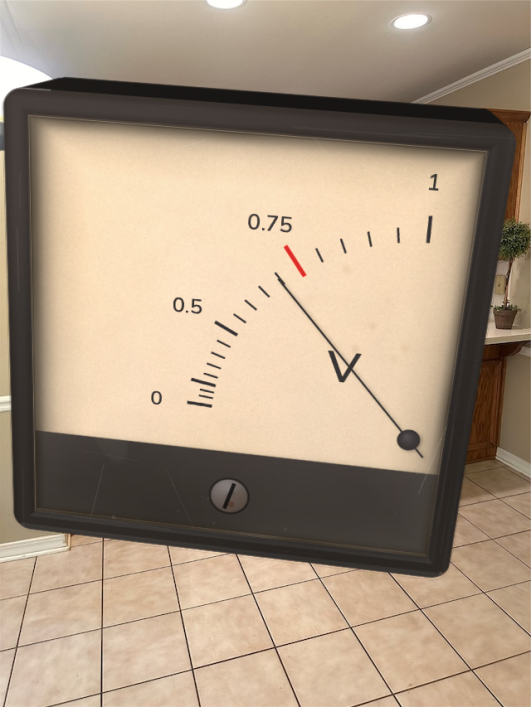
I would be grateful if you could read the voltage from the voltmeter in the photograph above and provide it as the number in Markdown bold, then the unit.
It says **0.7** V
